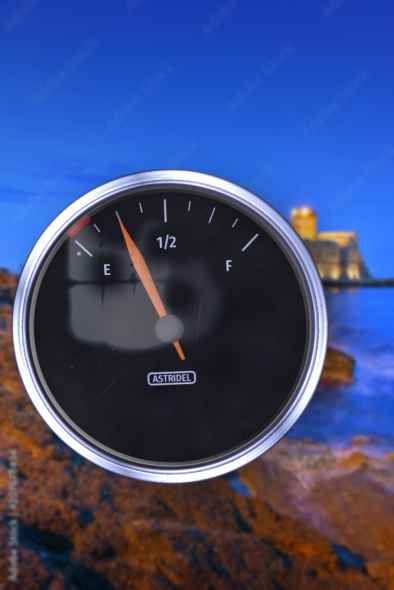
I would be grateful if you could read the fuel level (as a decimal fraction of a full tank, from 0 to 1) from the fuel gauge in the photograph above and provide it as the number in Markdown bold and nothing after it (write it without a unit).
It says **0.25**
